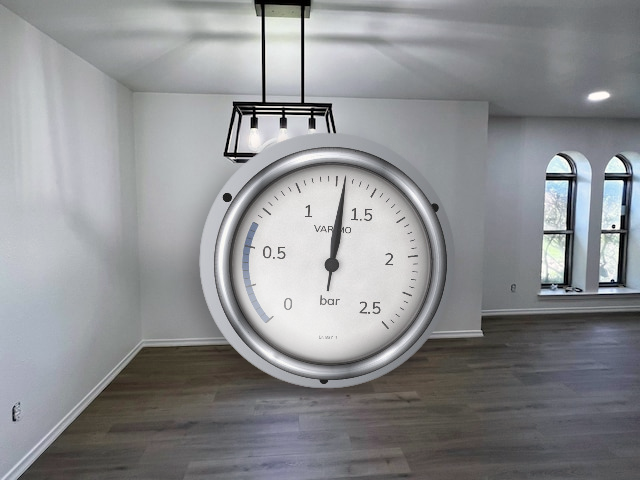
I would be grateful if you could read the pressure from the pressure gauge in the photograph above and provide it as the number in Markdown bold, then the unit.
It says **1.3** bar
